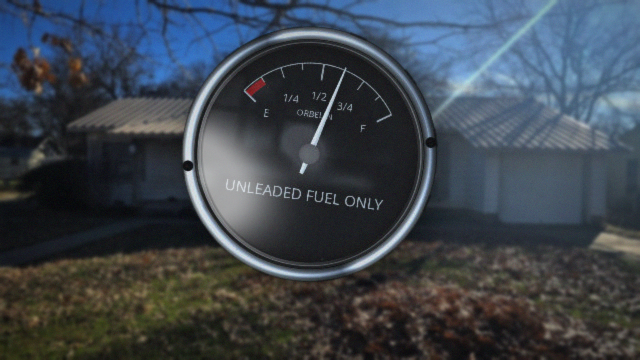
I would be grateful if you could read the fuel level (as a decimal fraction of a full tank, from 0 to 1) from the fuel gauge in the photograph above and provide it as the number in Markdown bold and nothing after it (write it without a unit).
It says **0.625**
